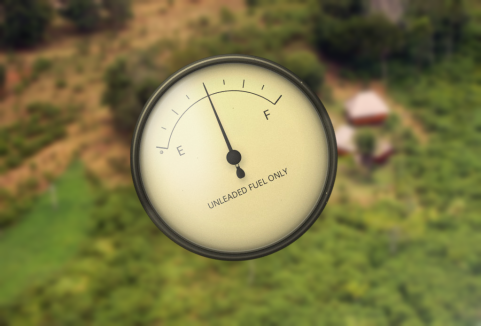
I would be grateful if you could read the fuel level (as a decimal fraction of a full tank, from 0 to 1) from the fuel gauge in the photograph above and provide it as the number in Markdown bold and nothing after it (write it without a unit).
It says **0.5**
